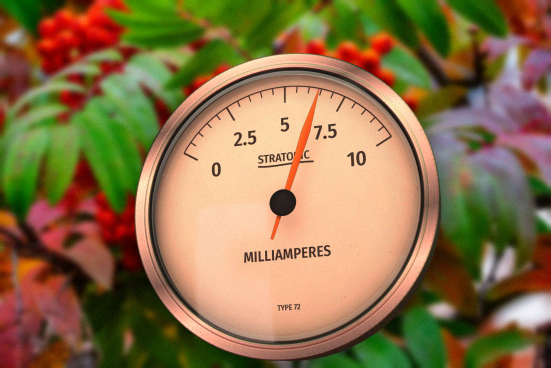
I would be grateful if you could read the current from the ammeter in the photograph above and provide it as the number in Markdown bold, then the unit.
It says **6.5** mA
